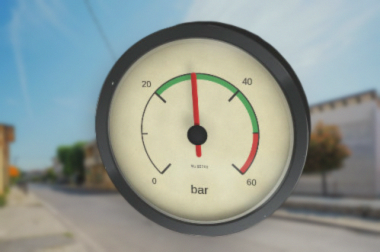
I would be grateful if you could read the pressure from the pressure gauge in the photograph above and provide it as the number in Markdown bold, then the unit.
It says **30** bar
